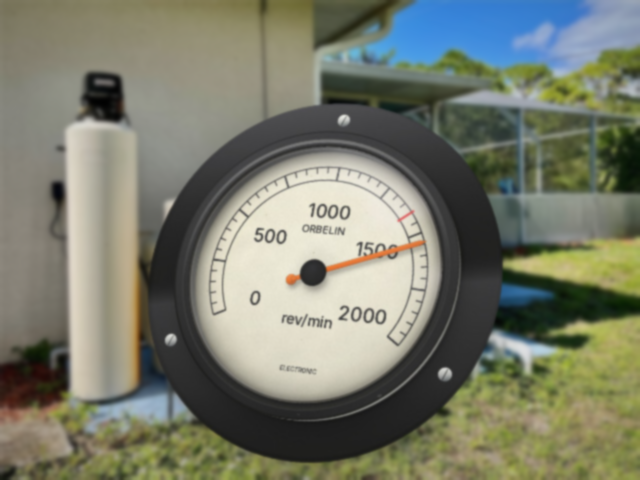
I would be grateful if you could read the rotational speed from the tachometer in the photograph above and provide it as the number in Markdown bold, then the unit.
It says **1550** rpm
